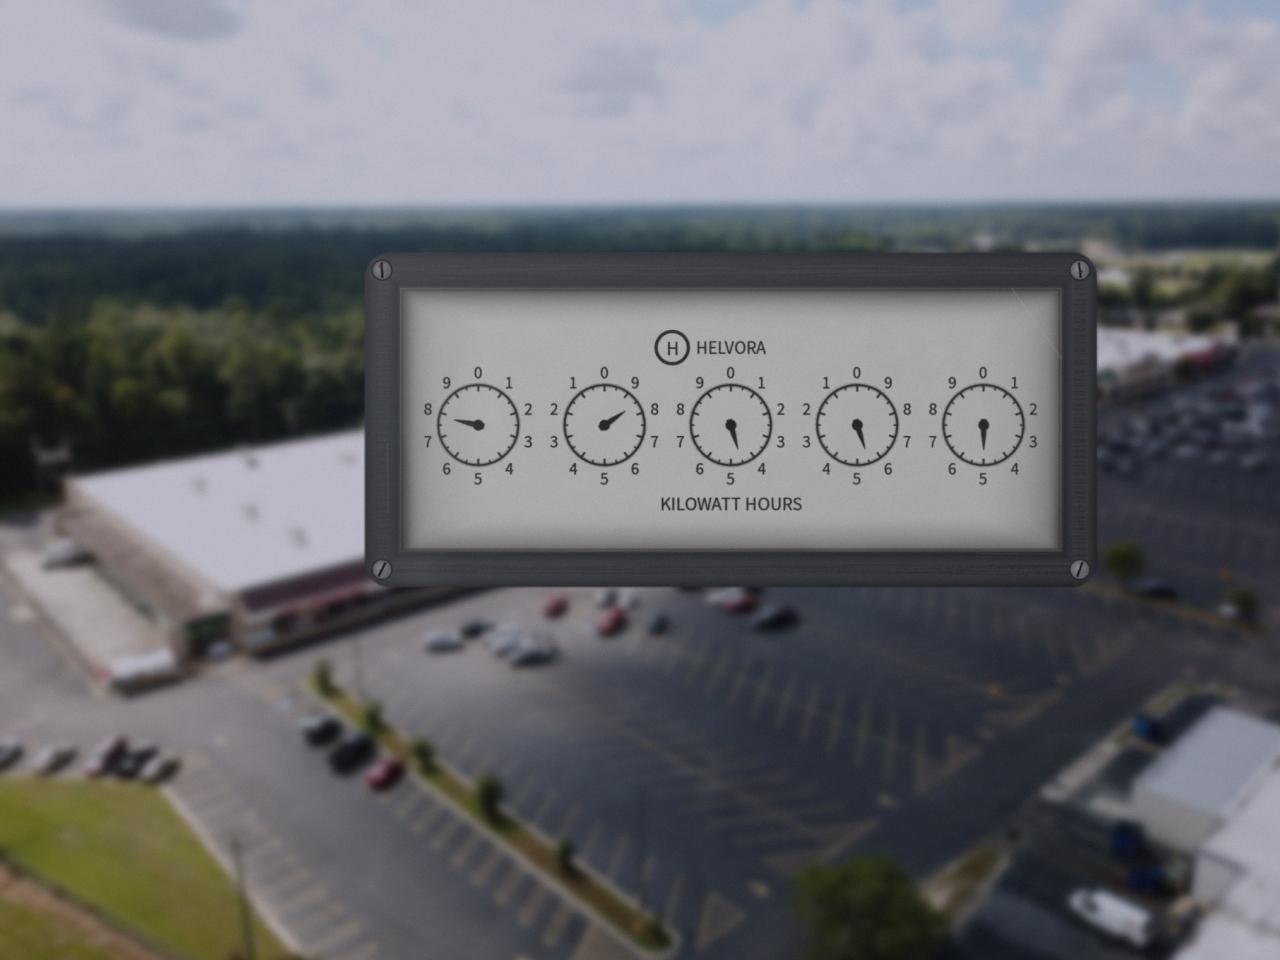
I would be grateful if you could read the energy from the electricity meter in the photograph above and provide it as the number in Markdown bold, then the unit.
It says **78455** kWh
